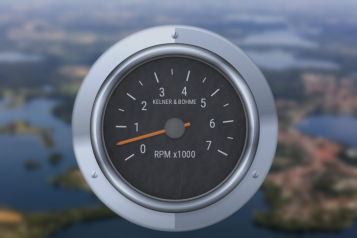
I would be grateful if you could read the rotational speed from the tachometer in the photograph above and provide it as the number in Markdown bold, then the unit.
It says **500** rpm
